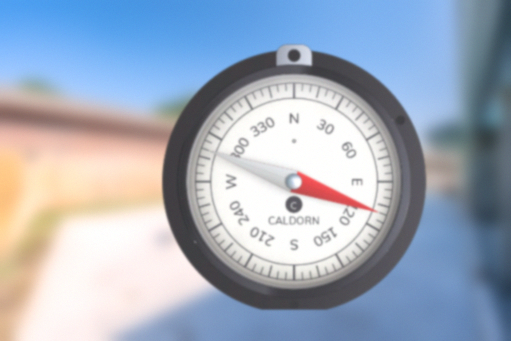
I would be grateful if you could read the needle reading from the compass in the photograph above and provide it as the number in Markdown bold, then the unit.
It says **110** °
